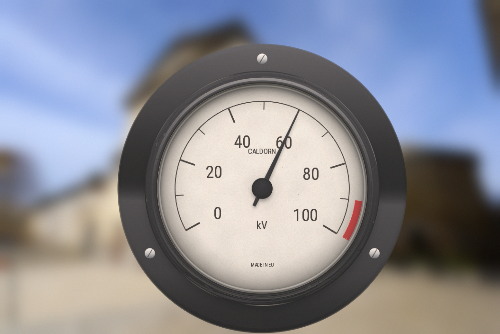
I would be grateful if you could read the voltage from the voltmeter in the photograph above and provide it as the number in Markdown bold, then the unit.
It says **60** kV
